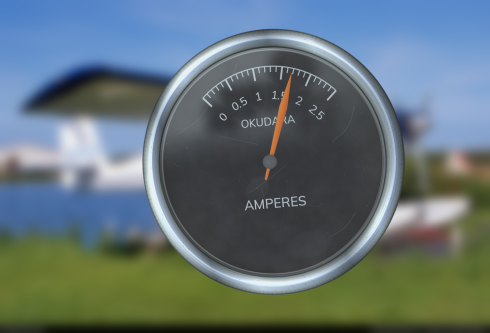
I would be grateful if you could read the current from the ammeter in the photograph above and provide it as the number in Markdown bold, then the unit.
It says **1.7** A
